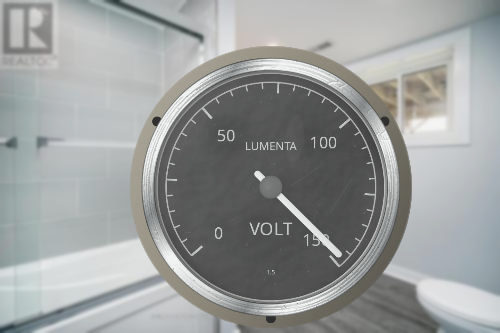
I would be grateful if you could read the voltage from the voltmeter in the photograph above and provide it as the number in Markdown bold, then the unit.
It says **147.5** V
